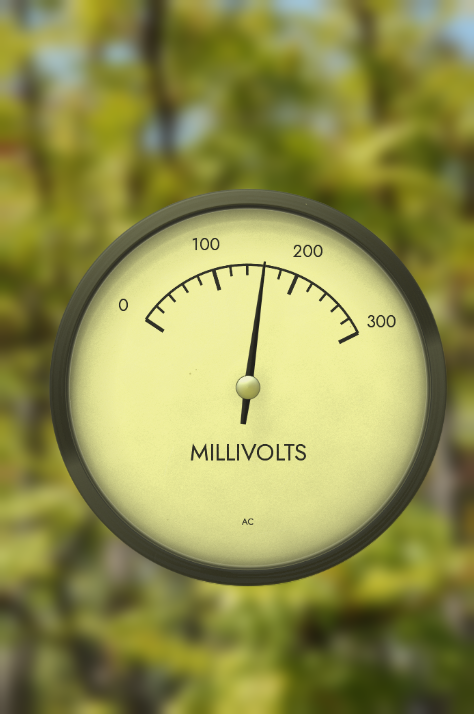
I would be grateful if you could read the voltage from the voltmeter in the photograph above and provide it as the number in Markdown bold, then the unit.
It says **160** mV
